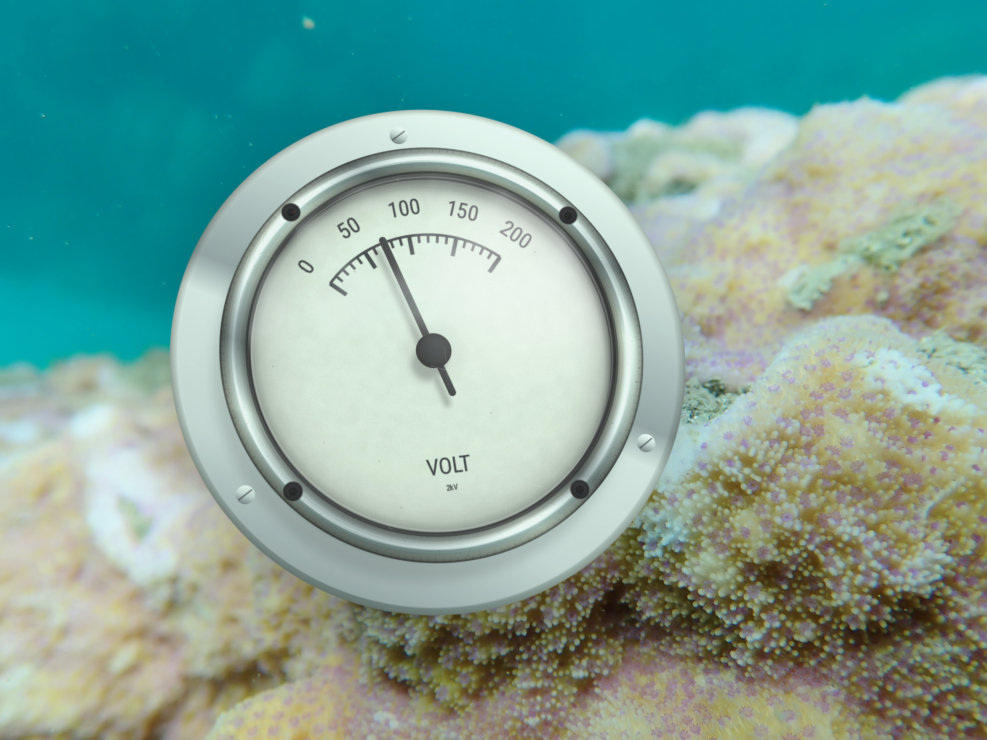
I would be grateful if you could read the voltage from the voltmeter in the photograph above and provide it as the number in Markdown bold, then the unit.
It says **70** V
